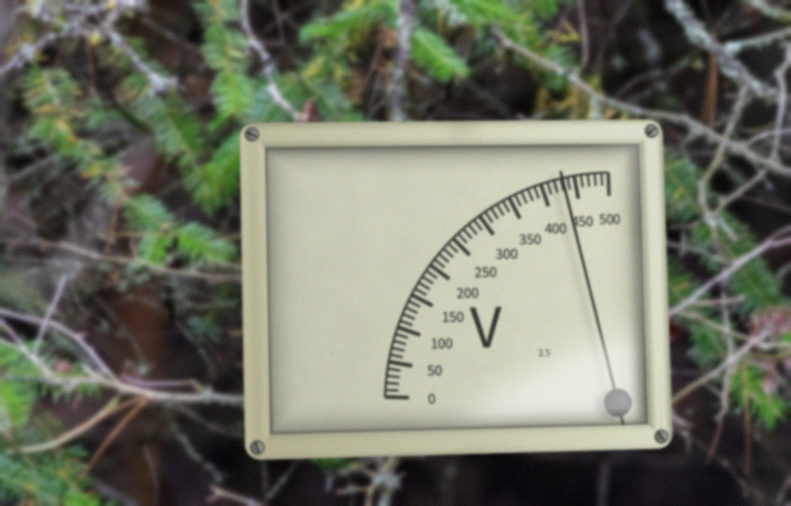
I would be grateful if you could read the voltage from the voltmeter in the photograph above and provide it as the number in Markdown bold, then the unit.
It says **430** V
